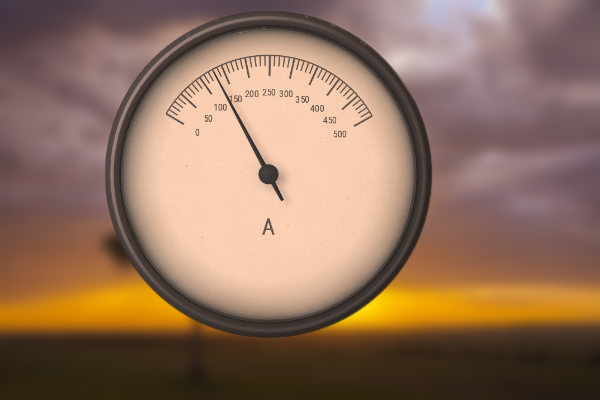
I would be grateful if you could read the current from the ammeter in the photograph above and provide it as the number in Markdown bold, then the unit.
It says **130** A
